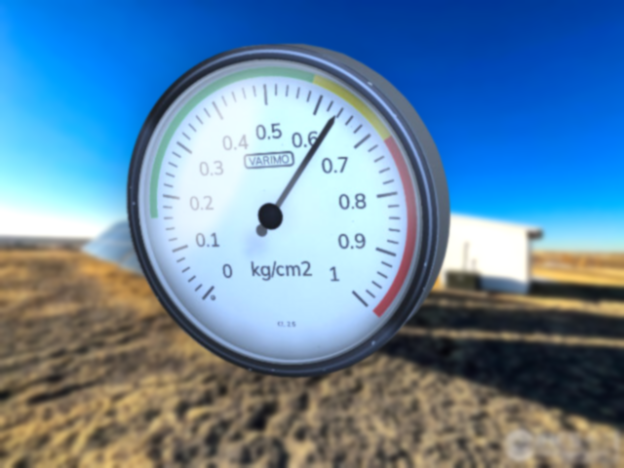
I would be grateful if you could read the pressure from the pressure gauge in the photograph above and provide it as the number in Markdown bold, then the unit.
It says **0.64** kg/cm²
